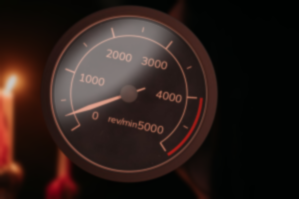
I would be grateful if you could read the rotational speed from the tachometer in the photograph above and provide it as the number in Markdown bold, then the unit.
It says **250** rpm
